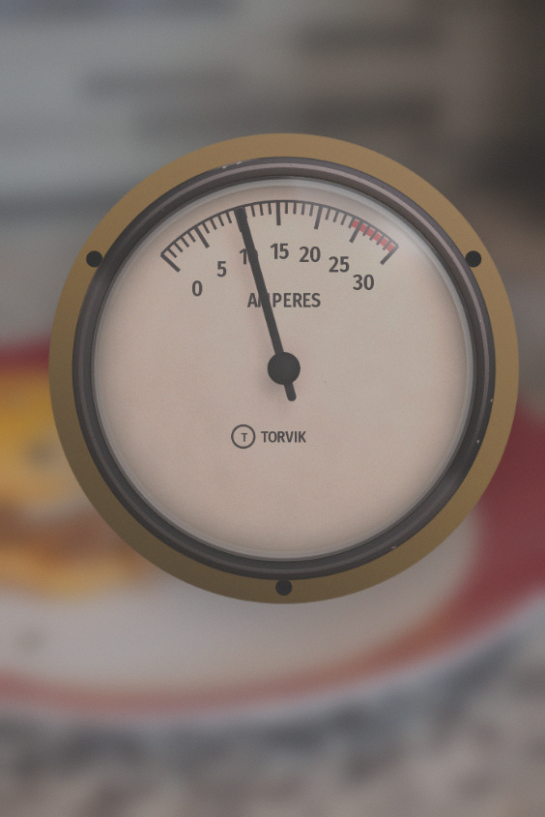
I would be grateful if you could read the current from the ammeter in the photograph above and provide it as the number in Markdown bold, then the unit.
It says **10.5** A
